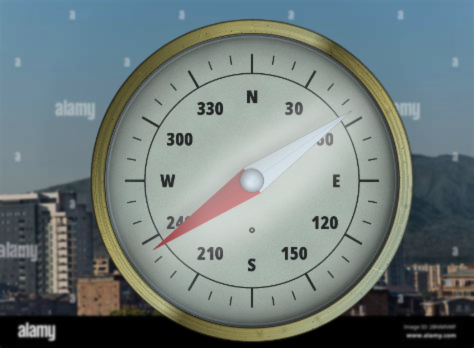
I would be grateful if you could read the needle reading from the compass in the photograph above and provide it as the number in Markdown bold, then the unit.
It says **235** °
